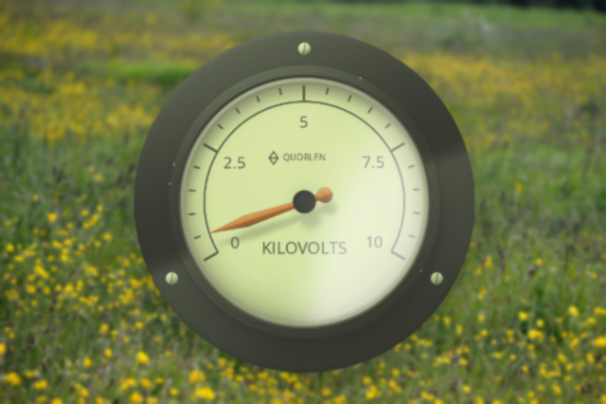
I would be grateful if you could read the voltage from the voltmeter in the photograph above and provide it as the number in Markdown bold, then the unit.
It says **0.5** kV
